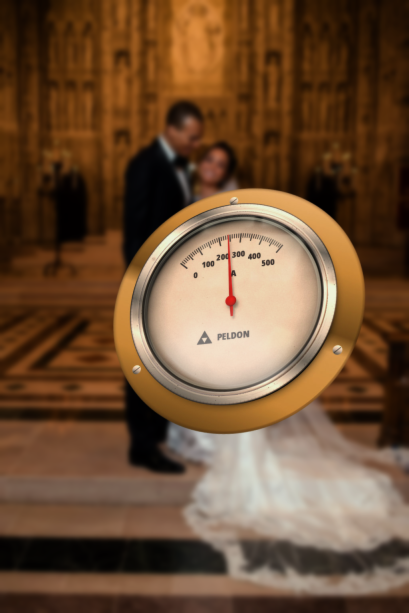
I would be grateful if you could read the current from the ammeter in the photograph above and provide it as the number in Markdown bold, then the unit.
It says **250** A
